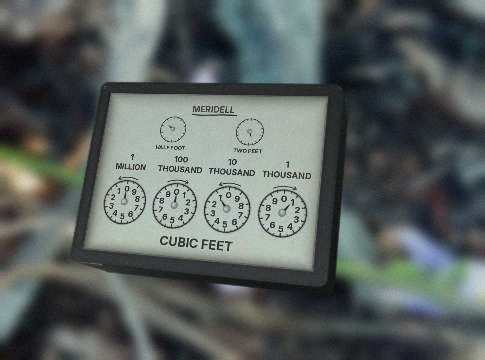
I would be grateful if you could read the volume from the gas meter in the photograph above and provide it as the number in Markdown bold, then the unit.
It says **1100** ft³
